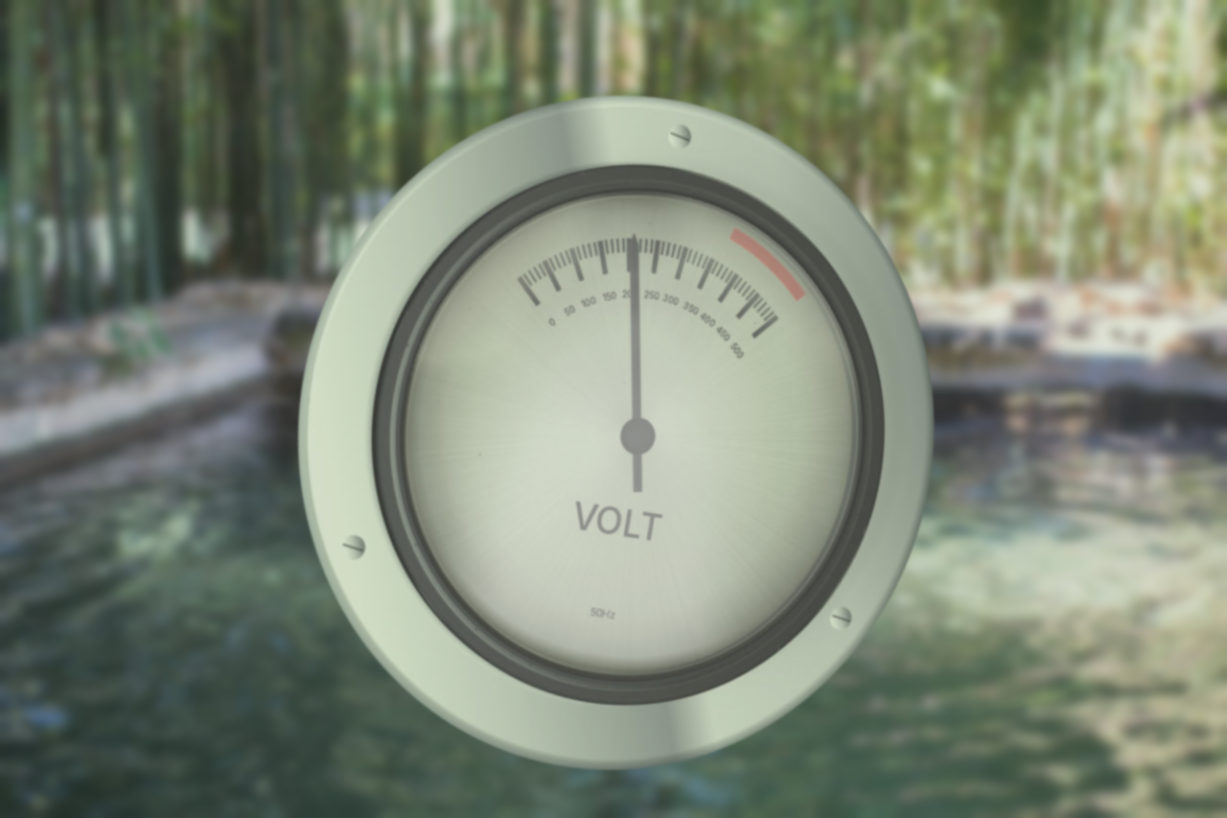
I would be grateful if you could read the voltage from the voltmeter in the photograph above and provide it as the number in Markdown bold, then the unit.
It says **200** V
